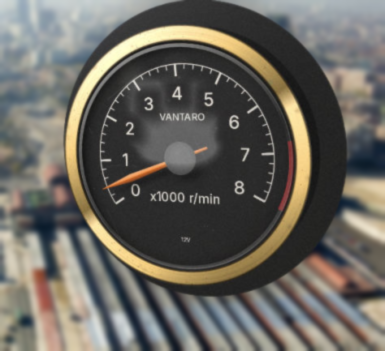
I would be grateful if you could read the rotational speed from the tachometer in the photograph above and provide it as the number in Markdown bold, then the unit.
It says **400** rpm
